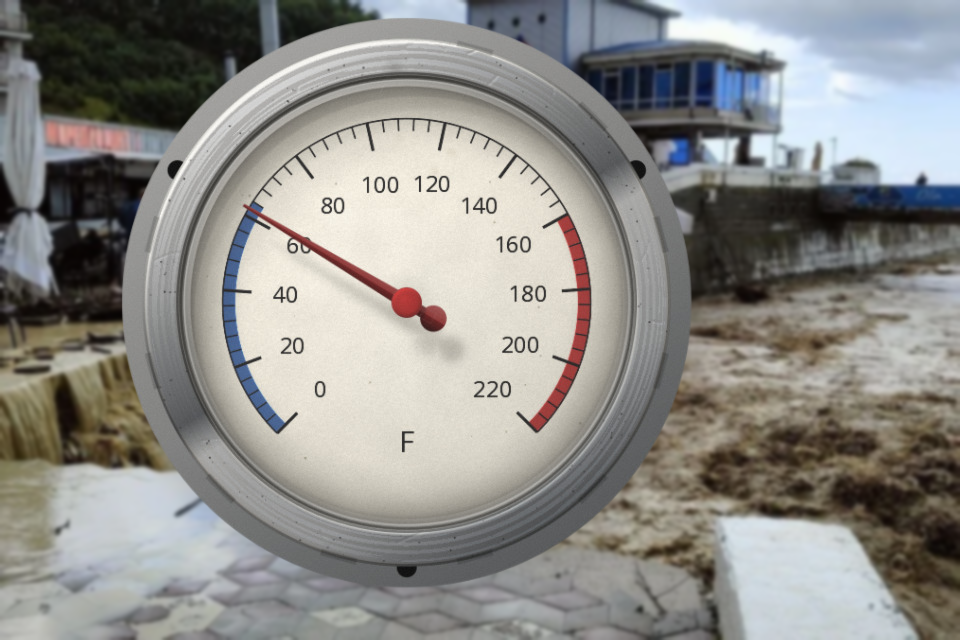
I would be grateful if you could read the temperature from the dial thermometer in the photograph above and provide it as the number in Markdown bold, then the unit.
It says **62** °F
